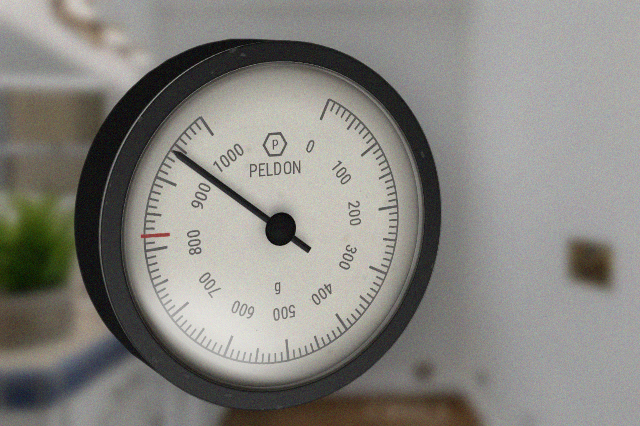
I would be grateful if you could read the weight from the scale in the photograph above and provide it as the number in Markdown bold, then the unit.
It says **940** g
